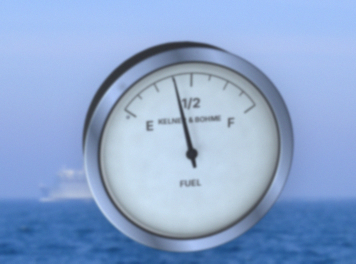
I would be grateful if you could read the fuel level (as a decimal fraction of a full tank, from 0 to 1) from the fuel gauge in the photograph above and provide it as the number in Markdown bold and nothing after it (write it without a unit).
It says **0.375**
